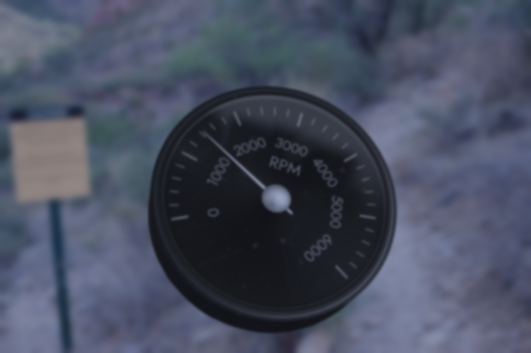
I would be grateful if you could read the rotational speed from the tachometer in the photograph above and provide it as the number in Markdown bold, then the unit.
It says **1400** rpm
